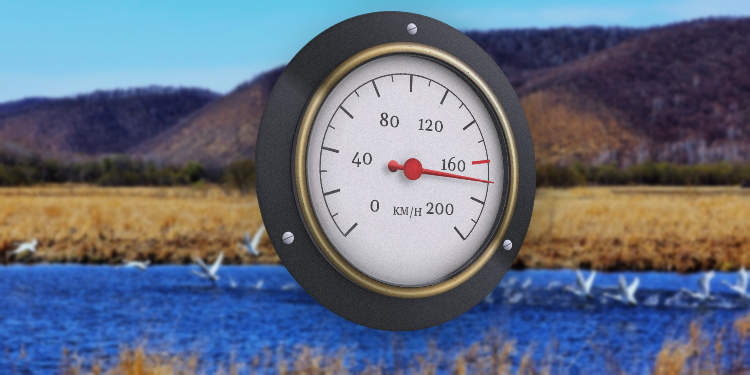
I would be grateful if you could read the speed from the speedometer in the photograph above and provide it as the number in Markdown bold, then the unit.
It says **170** km/h
